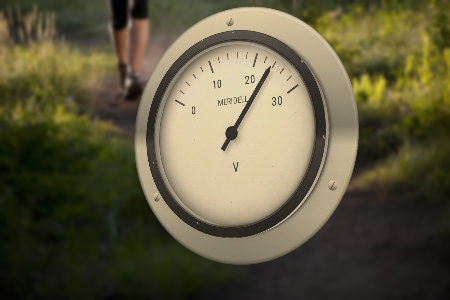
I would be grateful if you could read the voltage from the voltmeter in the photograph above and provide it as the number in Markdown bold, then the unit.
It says **24** V
